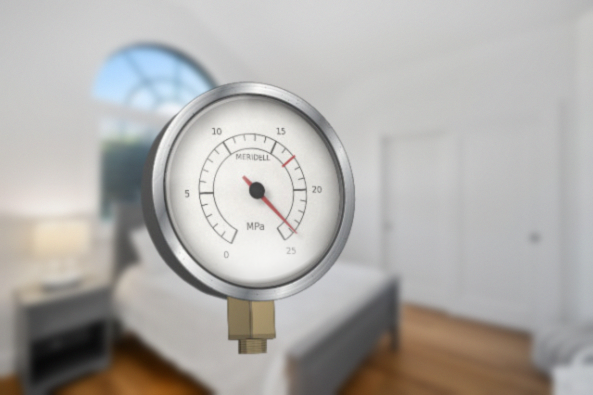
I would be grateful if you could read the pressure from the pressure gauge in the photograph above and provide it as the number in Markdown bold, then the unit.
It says **24** MPa
